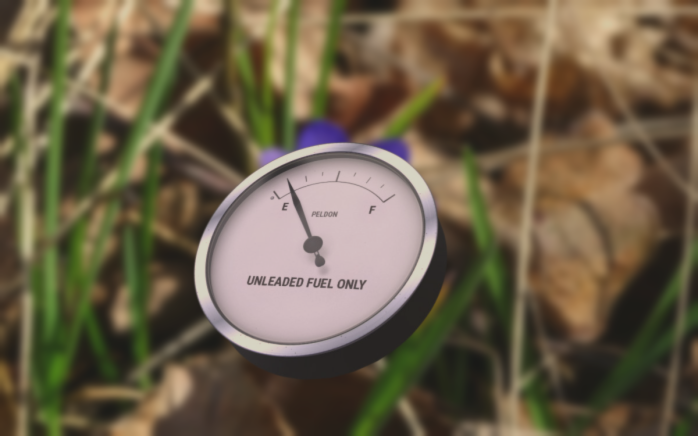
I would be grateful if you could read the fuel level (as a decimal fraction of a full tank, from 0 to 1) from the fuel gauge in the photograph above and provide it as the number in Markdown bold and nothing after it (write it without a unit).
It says **0.125**
